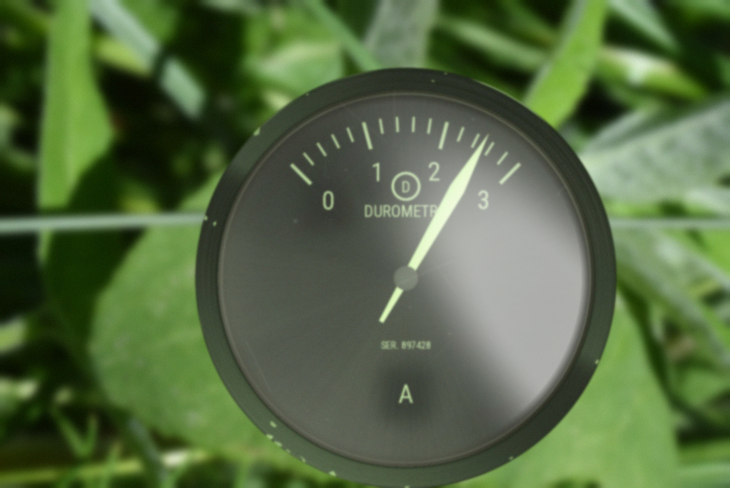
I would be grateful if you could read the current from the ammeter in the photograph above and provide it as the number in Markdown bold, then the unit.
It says **2.5** A
